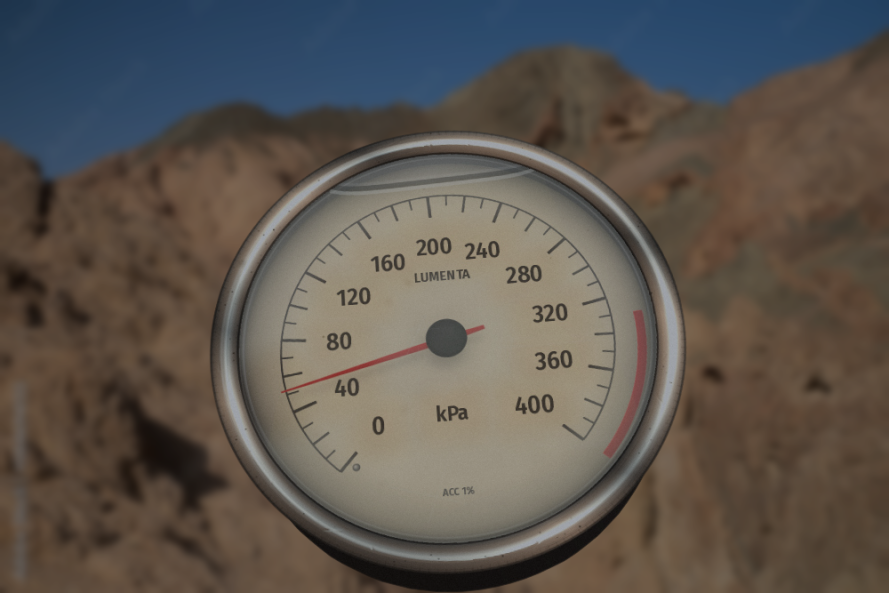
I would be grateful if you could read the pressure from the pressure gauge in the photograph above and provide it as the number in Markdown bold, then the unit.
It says **50** kPa
